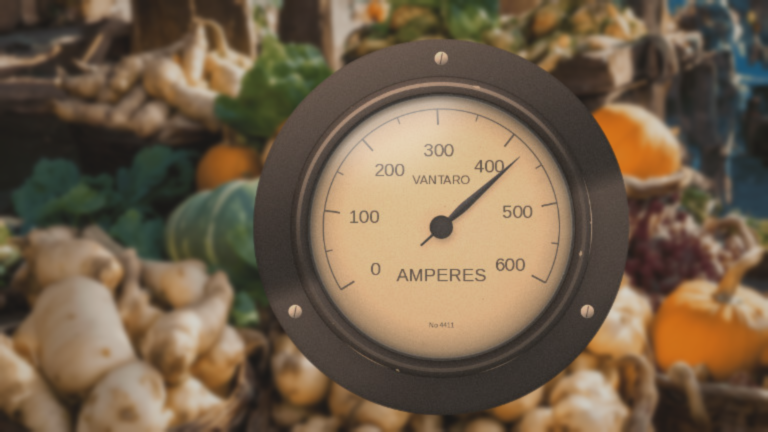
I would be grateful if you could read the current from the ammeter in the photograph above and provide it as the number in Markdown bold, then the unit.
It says **425** A
